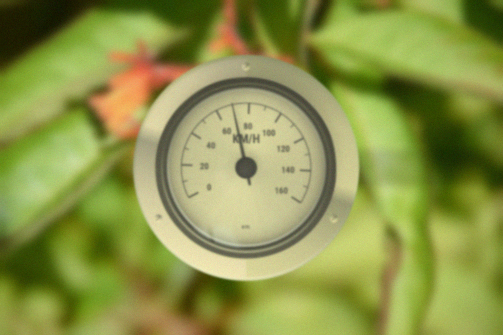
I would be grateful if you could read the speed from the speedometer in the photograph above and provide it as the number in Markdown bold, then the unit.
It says **70** km/h
